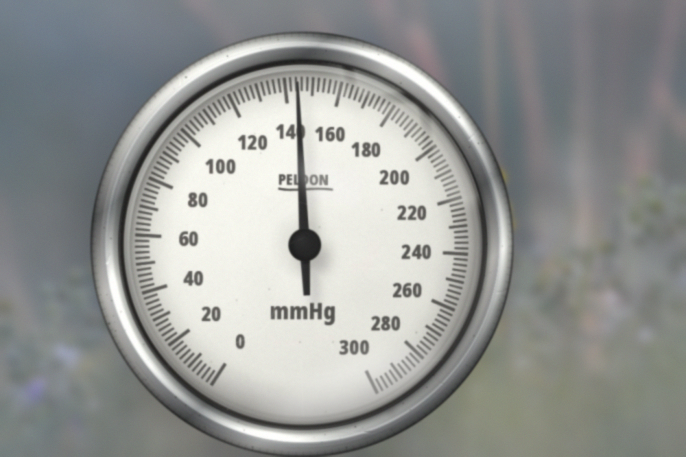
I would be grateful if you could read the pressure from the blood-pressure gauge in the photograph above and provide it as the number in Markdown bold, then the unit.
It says **144** mmHg
